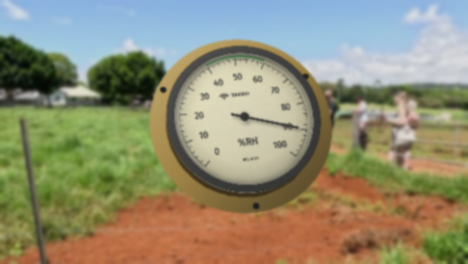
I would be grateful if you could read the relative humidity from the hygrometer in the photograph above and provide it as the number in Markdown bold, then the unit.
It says **90** %
